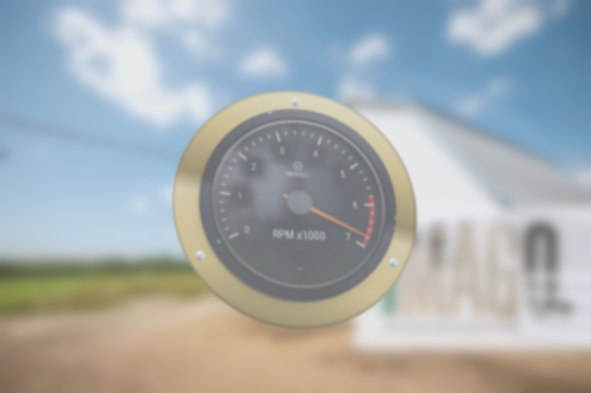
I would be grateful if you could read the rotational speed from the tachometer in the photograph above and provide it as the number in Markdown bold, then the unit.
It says **6800** rpm
